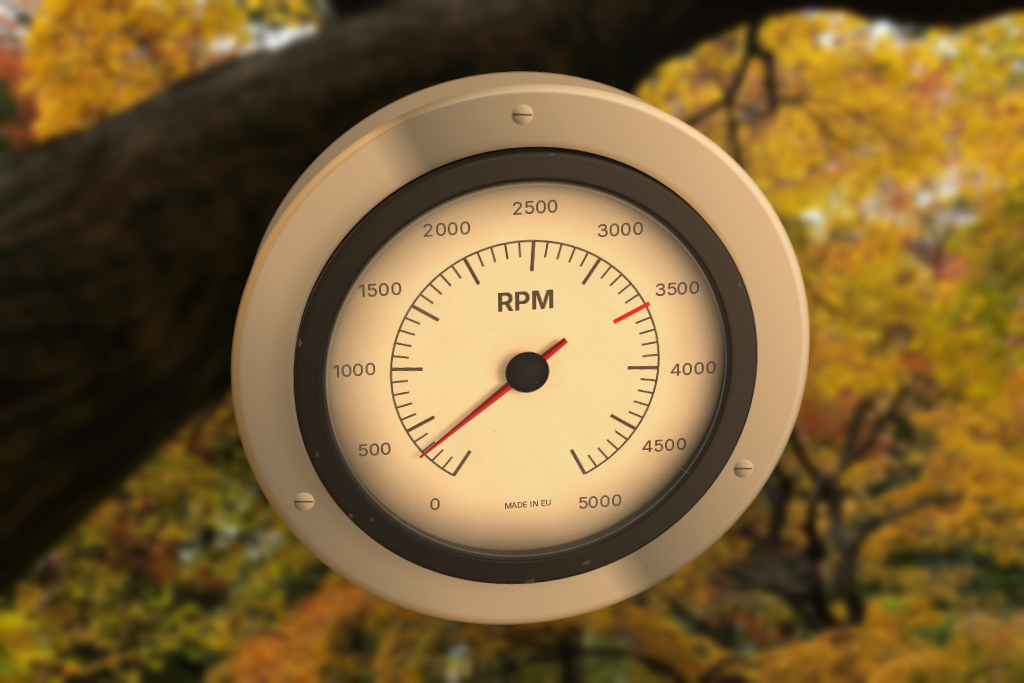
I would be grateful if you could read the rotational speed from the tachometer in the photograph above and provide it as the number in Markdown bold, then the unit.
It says **300** rpm
